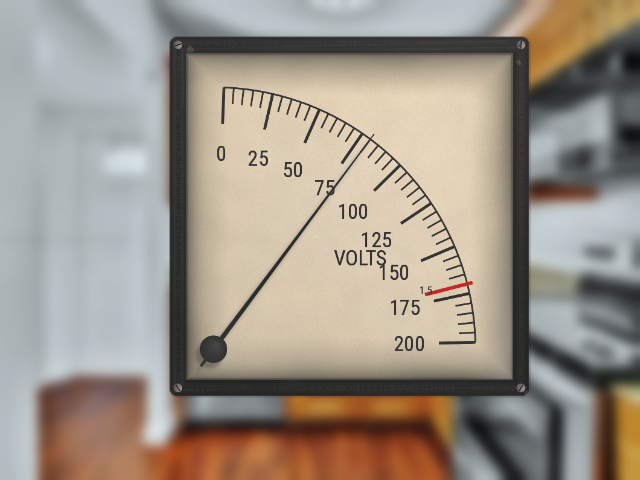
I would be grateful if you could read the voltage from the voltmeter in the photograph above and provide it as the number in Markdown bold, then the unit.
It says **80** V
